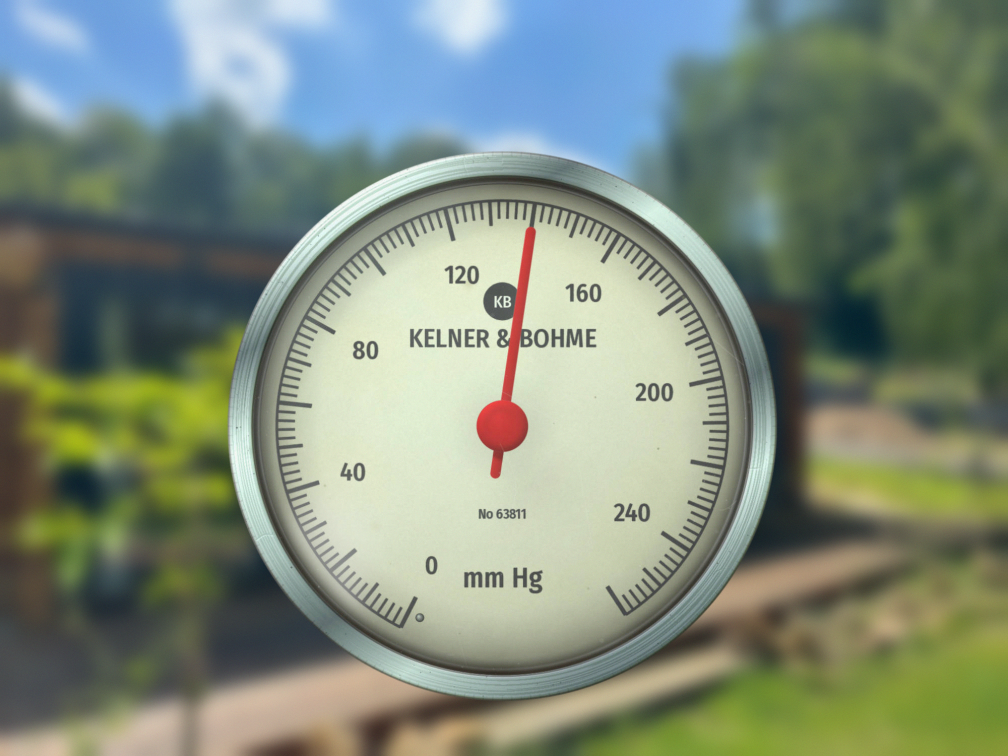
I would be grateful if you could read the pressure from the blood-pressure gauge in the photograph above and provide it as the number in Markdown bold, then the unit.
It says **140** mmHg
